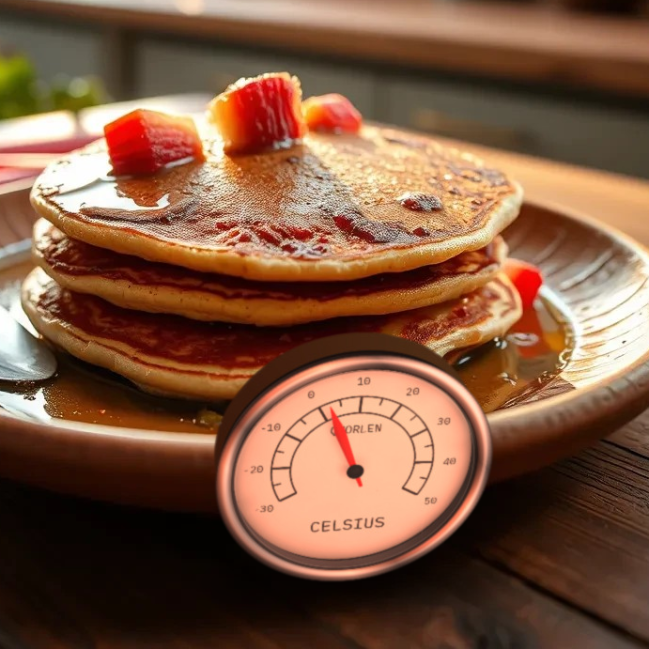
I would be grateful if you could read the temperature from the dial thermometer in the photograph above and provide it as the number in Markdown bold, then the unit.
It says **2.5** °C
